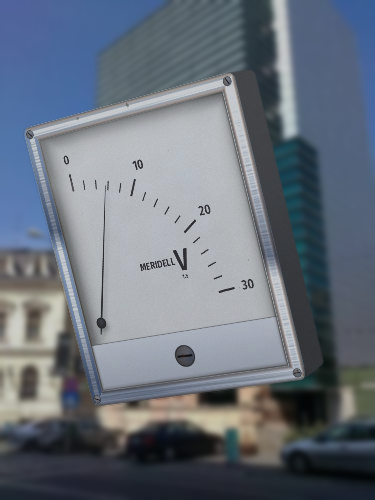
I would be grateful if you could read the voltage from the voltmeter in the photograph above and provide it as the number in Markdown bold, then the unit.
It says **6** V
